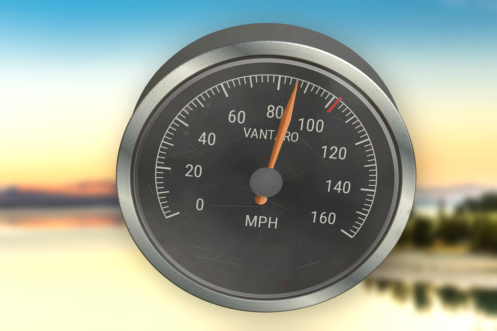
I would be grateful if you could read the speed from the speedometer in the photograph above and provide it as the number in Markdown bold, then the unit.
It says **86** mph
